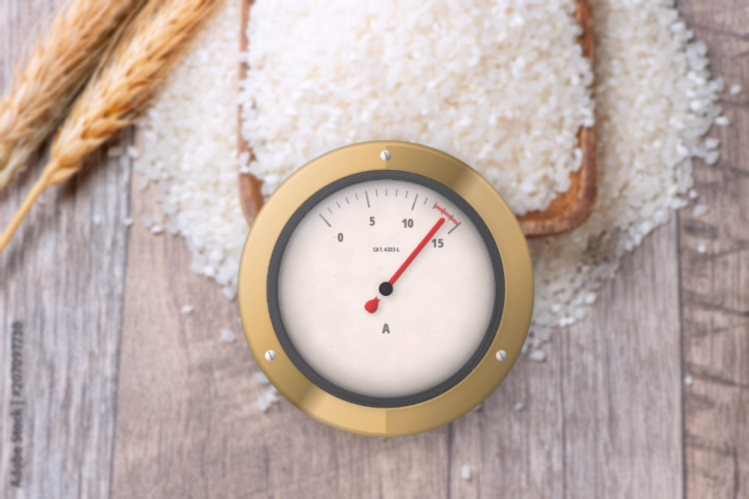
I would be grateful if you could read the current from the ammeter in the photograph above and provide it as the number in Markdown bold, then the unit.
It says **13.5** A
